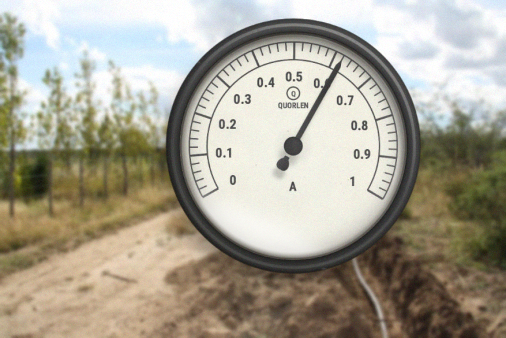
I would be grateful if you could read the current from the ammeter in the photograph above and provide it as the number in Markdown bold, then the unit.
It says **0.62** A
